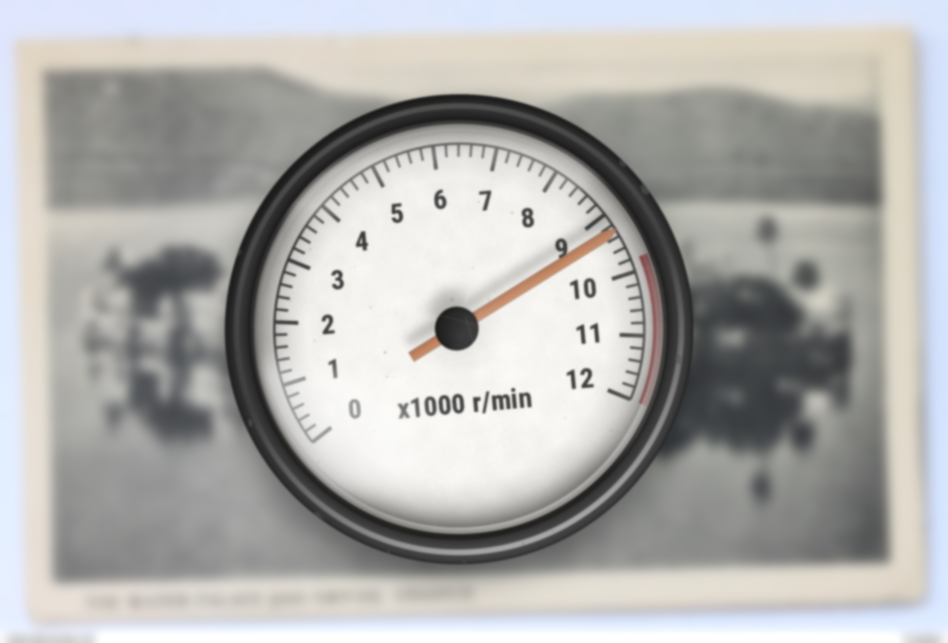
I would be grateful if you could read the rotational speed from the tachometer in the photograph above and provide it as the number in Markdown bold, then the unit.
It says **9300** rpm
